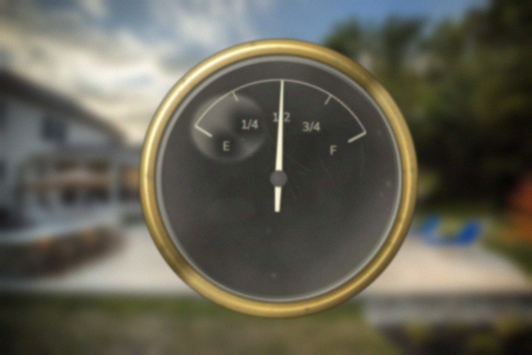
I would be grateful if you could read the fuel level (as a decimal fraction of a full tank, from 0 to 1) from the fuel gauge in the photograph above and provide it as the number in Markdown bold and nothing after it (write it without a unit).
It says **0.5**
